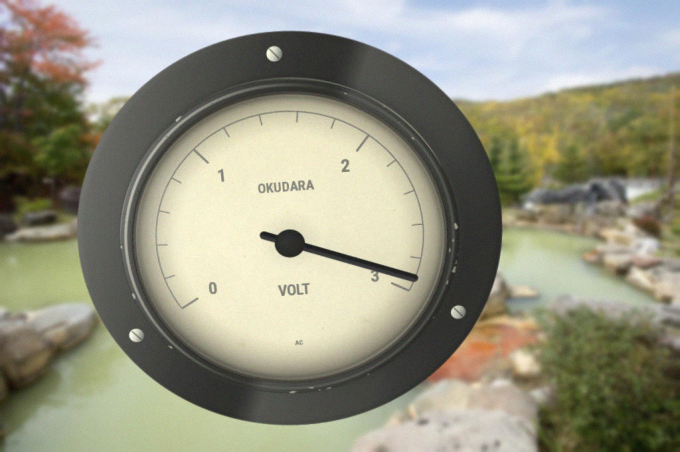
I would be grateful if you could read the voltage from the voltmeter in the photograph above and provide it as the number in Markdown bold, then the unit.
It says **2.9** V
